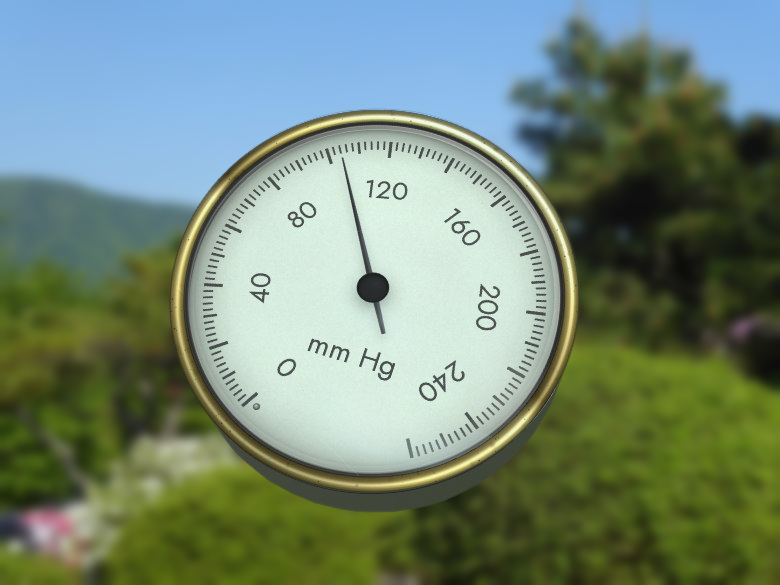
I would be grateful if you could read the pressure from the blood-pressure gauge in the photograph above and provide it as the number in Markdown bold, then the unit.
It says **104** mmHg
